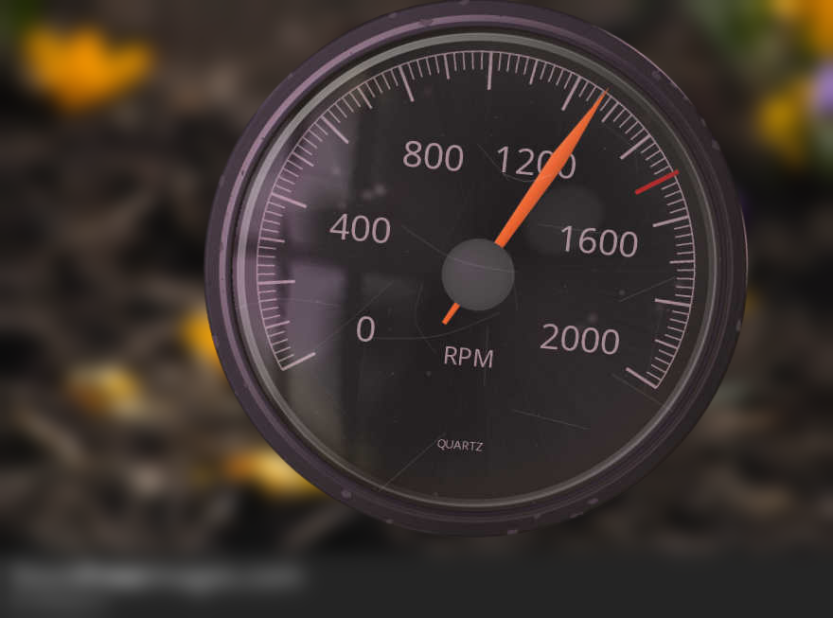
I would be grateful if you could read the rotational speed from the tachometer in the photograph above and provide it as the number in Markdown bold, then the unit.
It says **1260** rpm
